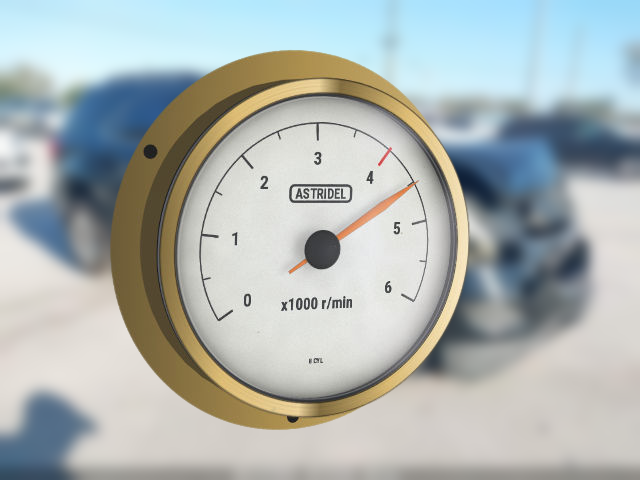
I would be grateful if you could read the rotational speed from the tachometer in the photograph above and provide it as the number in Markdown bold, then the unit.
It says **4500** rpm
